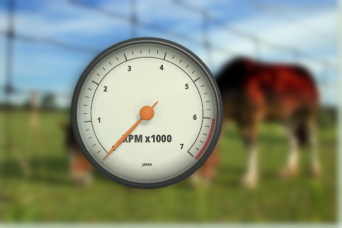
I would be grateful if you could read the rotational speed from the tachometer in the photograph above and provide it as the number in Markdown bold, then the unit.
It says **0** rpm
